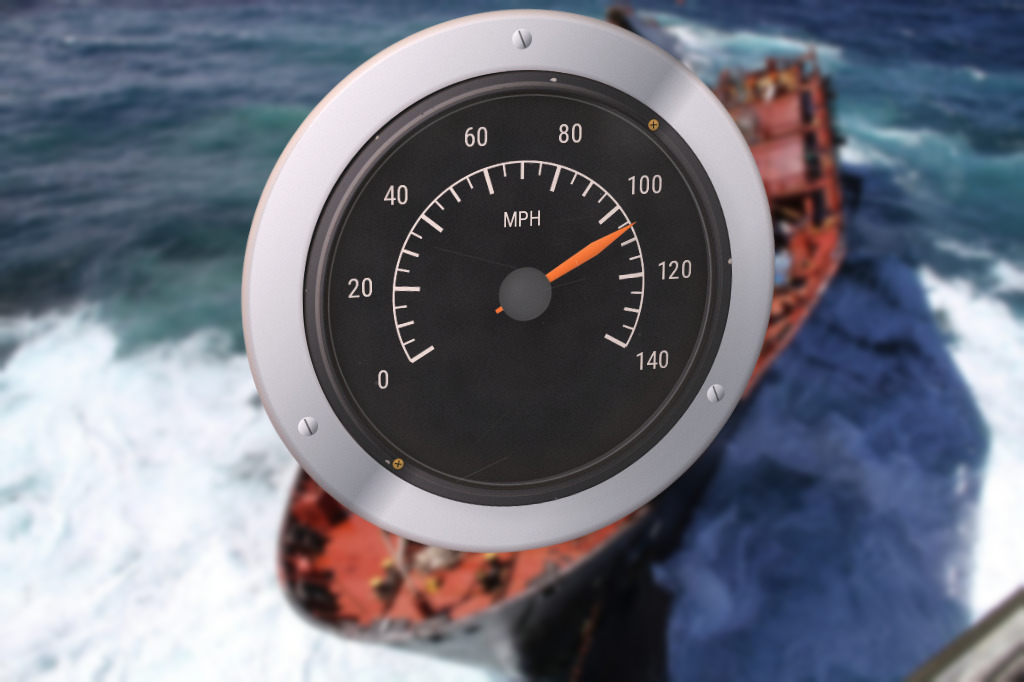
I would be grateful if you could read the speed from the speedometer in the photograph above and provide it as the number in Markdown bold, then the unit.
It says **105** mph
